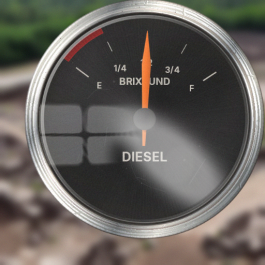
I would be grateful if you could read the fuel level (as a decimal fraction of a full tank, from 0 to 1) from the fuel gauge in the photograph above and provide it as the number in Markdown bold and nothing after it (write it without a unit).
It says **0.5**
